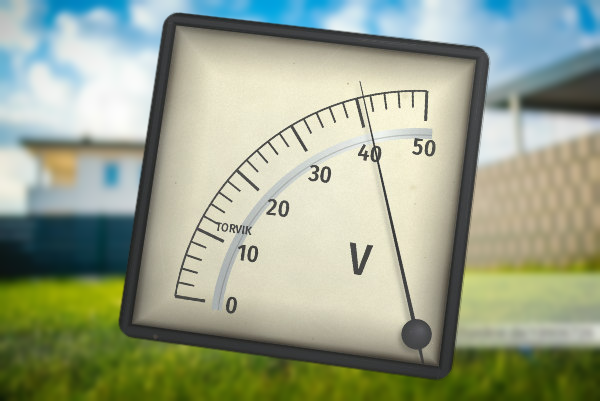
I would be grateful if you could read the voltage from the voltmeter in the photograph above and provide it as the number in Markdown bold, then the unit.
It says **41** V
